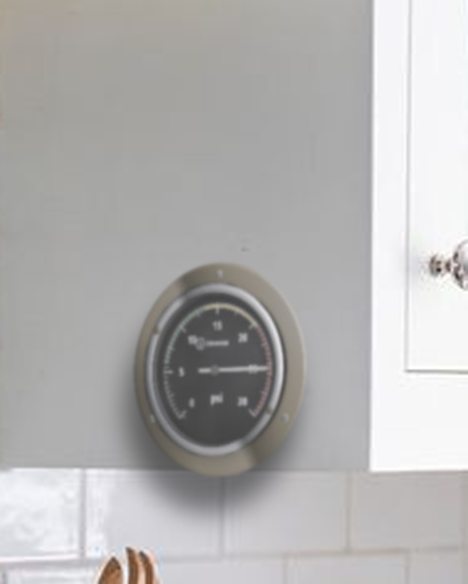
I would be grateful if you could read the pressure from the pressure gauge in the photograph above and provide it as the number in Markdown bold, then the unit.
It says **25** psi
